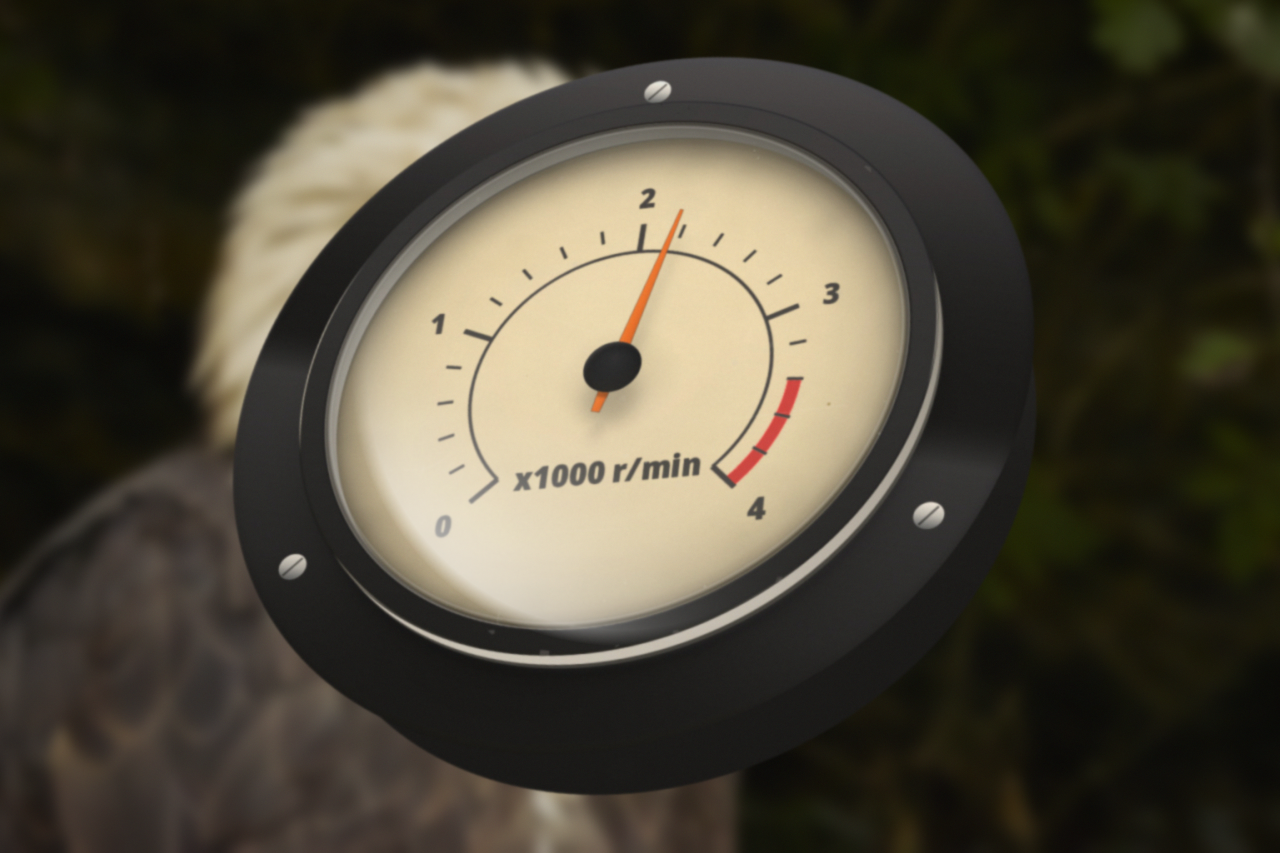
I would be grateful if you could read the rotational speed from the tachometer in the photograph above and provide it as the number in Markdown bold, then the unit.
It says **2200** rpm
